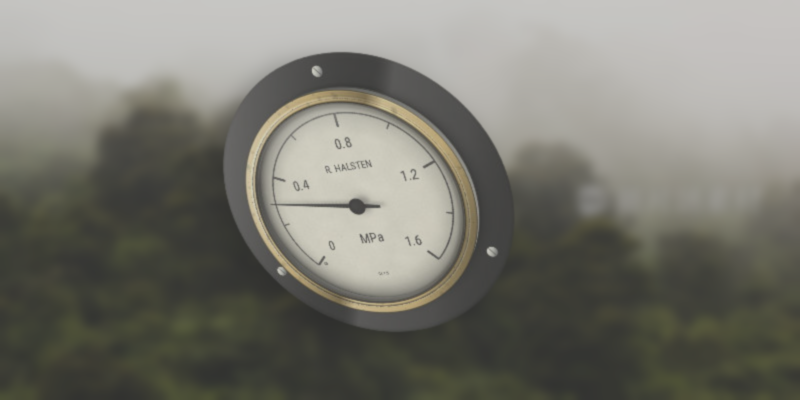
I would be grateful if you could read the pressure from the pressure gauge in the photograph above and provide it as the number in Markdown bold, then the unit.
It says **0.3** MPa
